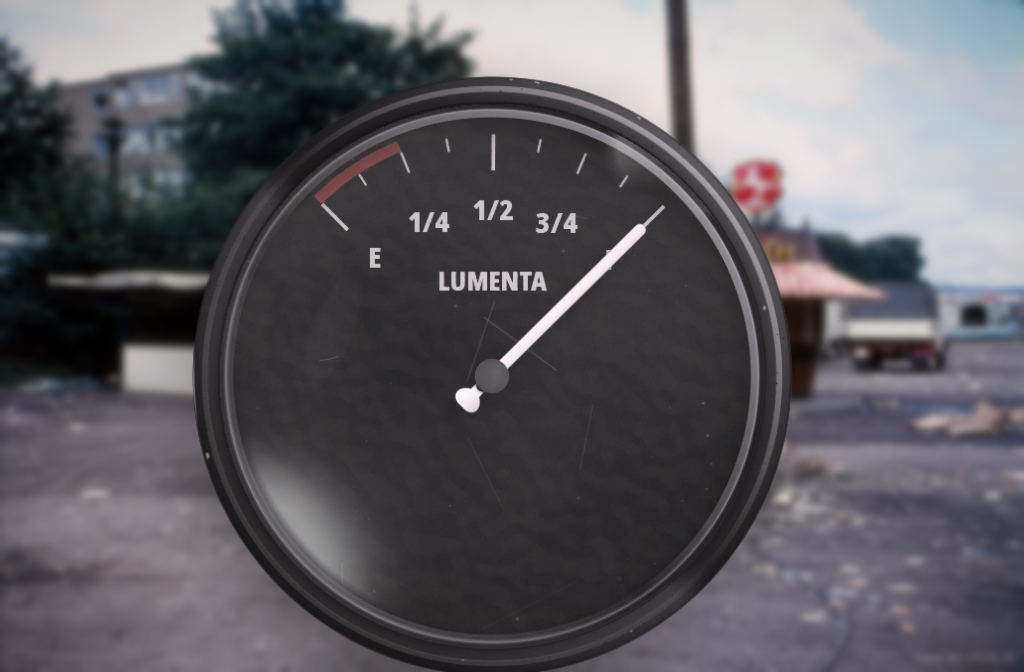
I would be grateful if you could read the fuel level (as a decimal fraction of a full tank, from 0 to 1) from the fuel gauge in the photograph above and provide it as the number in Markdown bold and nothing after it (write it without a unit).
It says **1**
